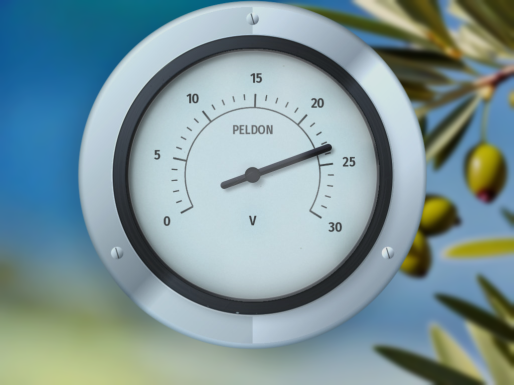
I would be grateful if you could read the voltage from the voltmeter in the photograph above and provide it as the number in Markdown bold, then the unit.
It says **23.5** V
